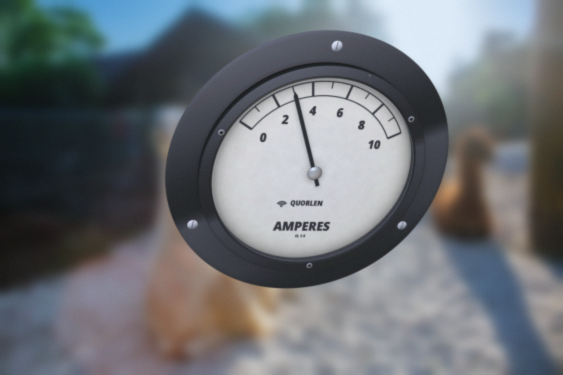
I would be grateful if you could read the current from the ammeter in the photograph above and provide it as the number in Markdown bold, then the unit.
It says **3** A
